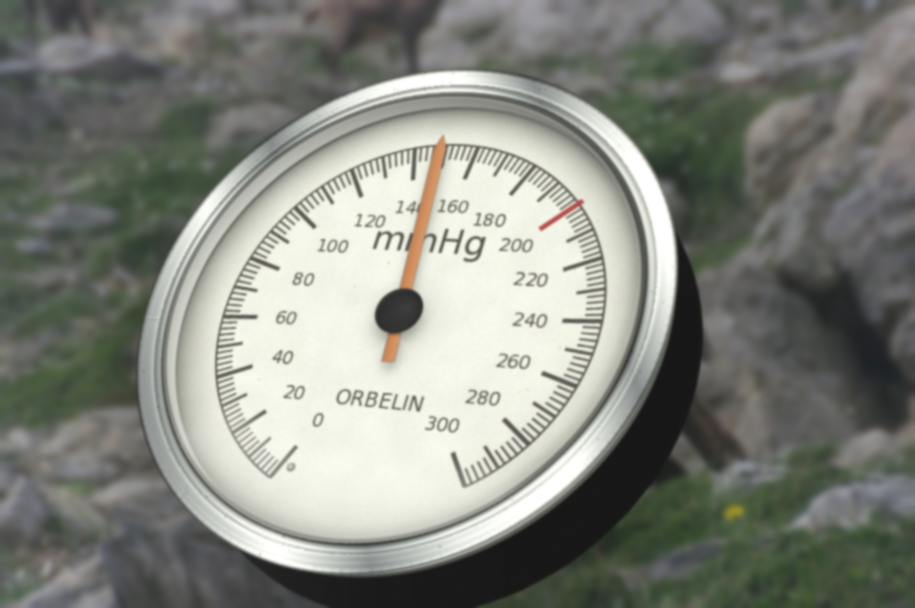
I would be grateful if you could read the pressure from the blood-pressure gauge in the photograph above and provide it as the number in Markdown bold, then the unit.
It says **150** mmHg
